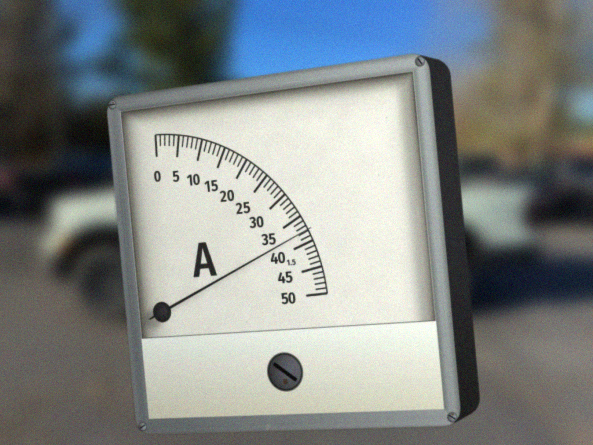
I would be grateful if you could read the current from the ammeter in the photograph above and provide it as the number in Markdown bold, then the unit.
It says **38** A
